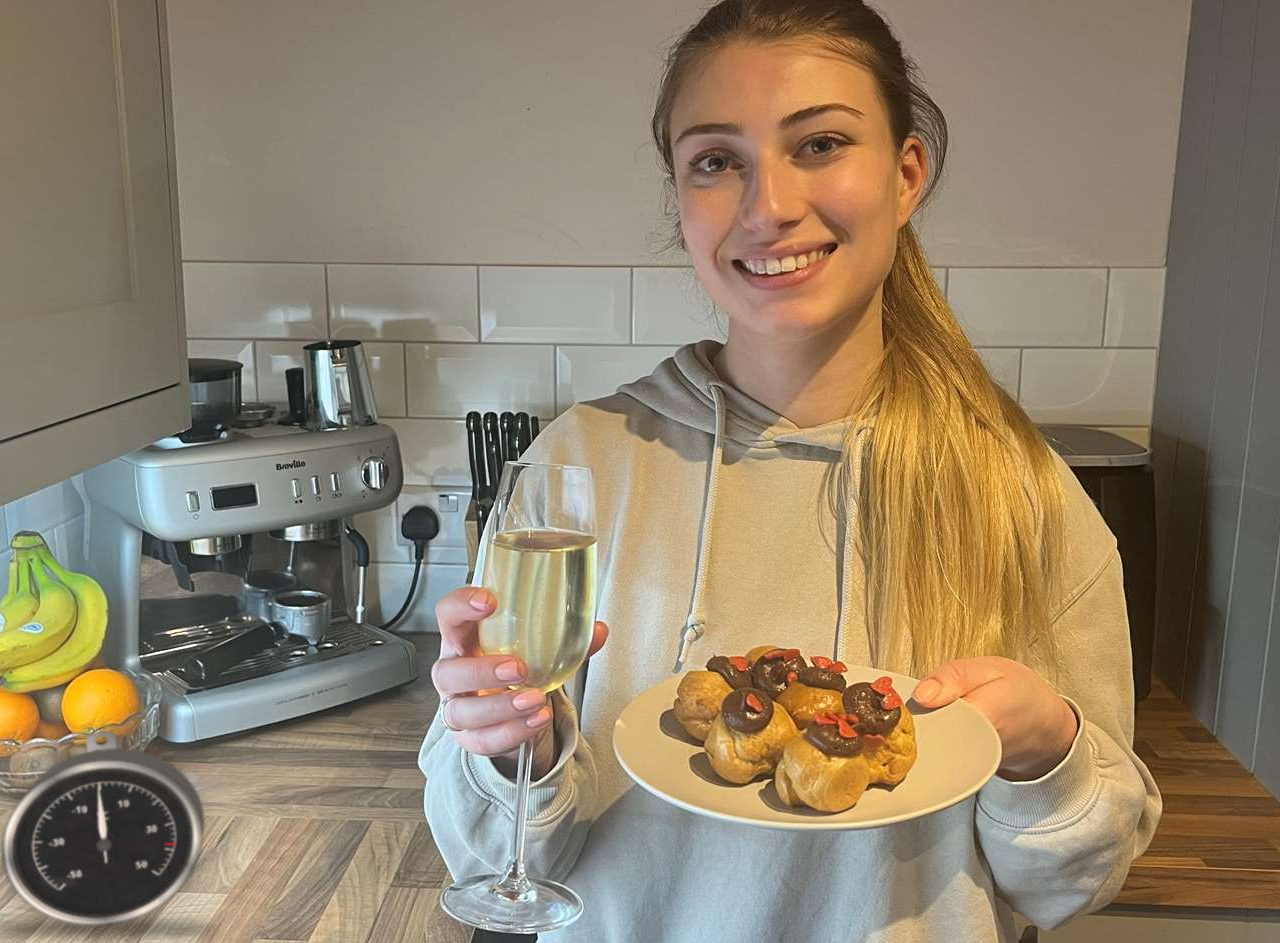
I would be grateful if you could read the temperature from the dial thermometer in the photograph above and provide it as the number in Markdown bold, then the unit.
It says **0** °C
